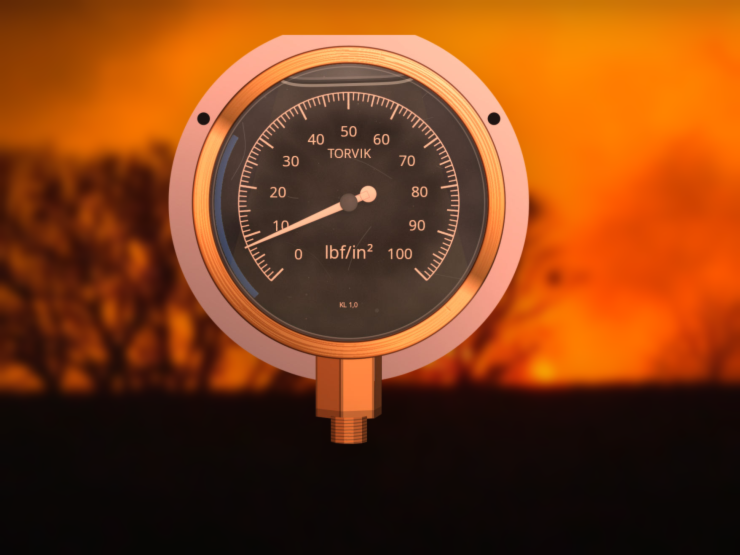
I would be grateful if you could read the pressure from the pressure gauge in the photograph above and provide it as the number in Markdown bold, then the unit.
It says **8** psi
